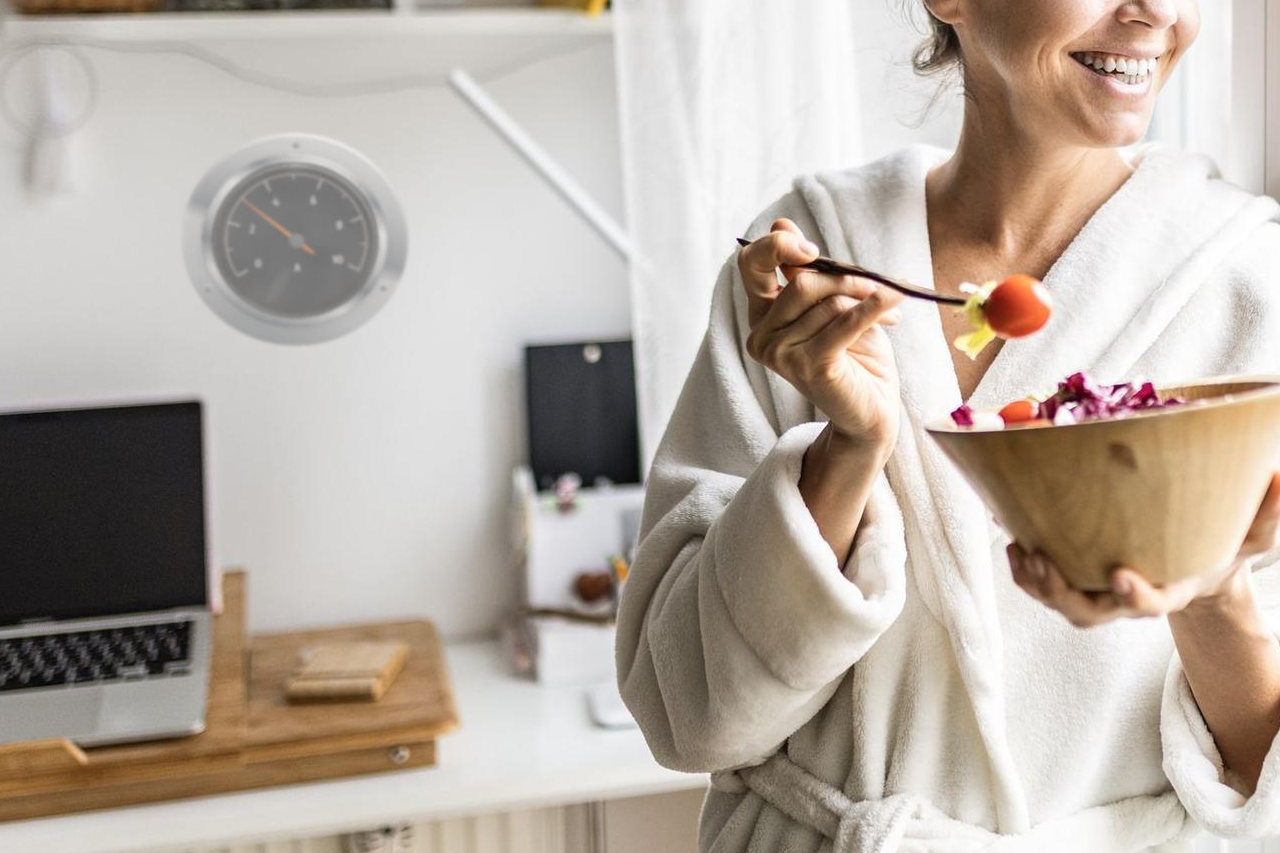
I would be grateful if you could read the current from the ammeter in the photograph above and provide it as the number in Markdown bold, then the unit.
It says **3** A
